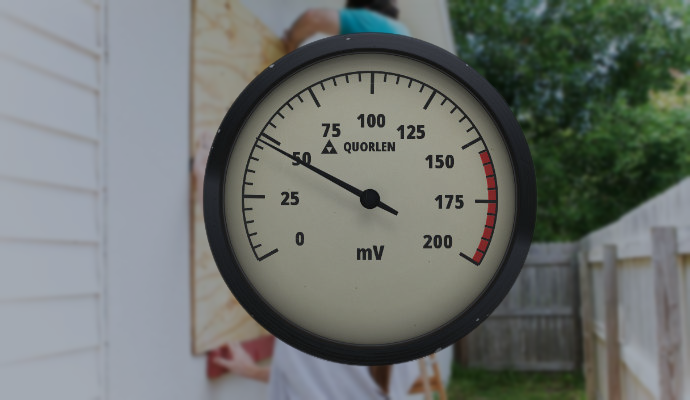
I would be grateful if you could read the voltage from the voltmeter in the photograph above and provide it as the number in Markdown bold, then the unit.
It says **47.5** mV
